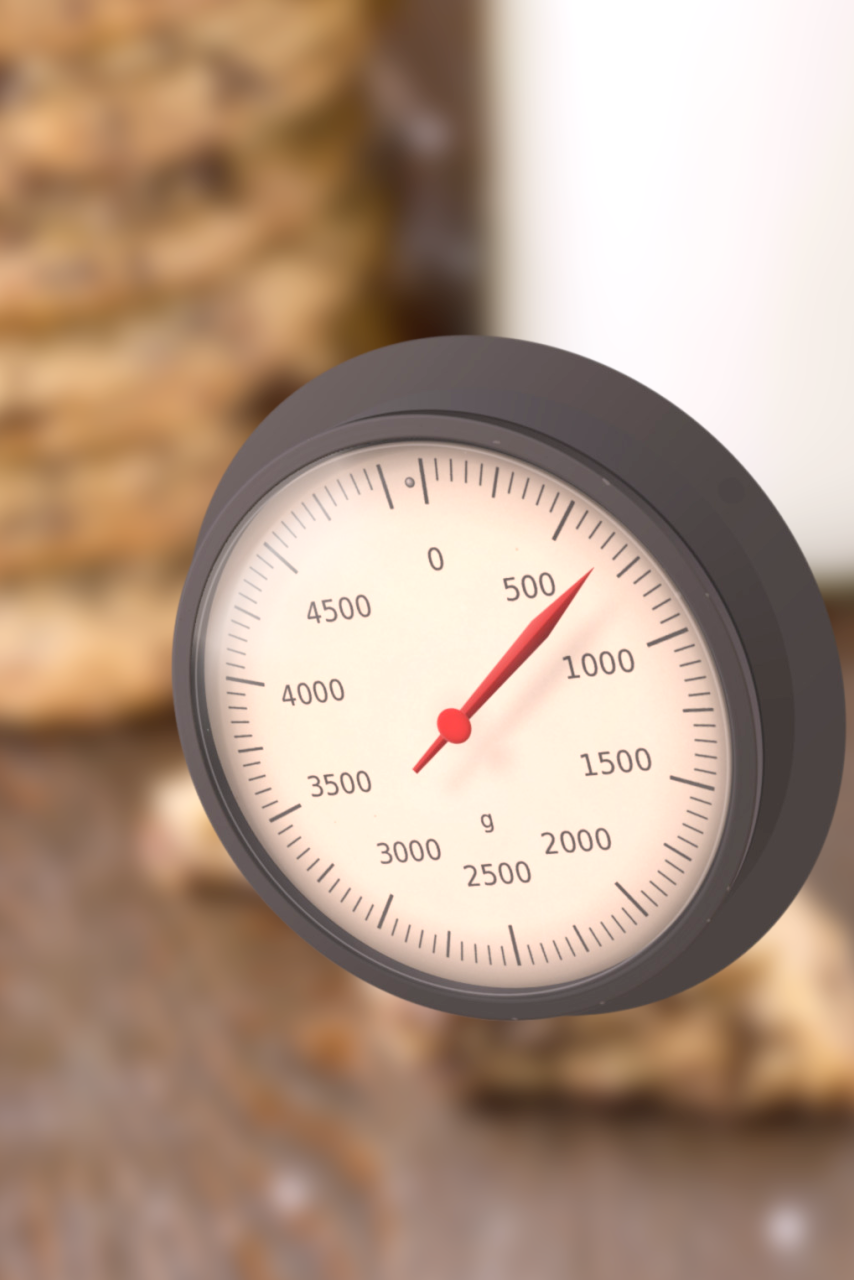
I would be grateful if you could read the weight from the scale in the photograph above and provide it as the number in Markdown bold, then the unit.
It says **675** g
